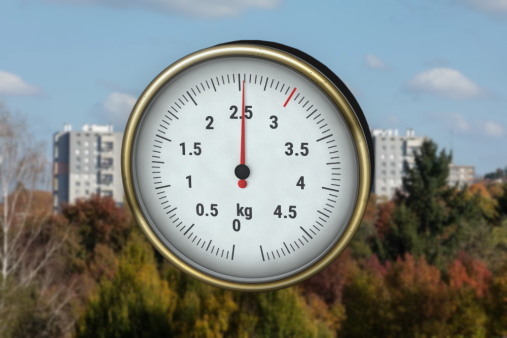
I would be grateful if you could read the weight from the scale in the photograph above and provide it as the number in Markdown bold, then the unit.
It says **2.55** kg
